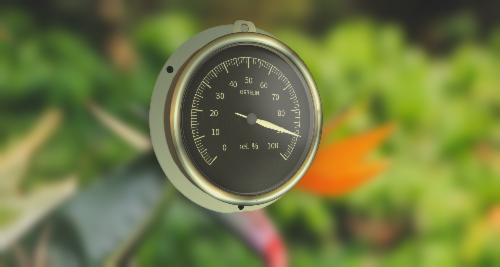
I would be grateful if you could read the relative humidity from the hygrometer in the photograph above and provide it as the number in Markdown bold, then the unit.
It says **90** %
